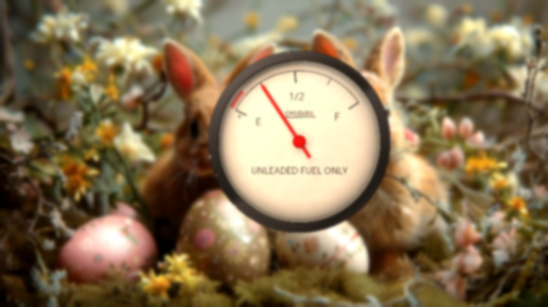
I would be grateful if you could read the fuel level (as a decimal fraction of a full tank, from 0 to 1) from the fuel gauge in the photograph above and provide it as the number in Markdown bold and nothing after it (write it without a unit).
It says **0.25**
